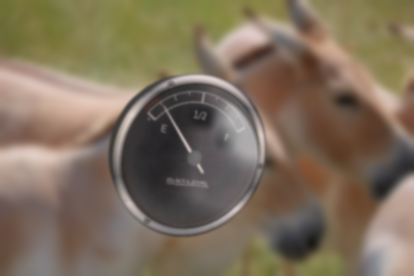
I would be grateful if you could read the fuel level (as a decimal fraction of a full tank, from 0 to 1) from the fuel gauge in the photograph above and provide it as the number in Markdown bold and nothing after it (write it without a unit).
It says **0.125**
